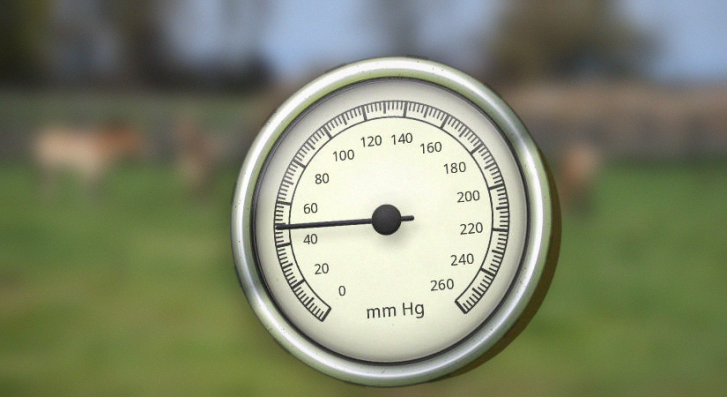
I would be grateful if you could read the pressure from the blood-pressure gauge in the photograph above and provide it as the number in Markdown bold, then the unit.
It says **48** mmHg
